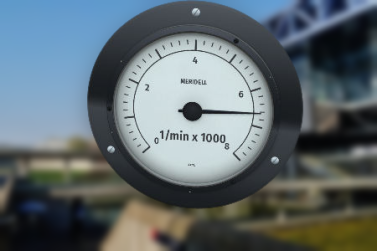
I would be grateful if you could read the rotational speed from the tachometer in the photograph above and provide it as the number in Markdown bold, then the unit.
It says **6600** rpm
